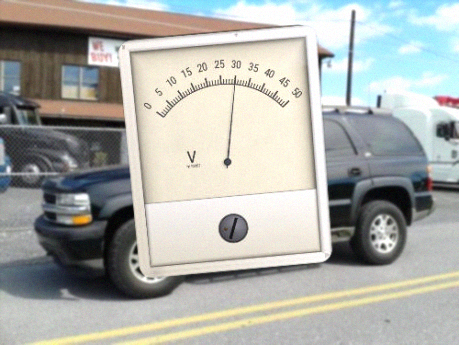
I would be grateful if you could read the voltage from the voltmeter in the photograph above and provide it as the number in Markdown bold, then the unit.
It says **30** V
